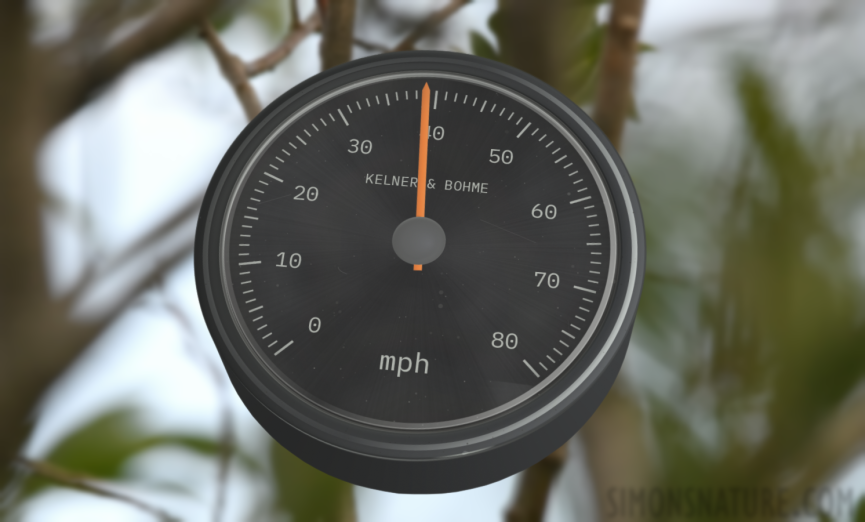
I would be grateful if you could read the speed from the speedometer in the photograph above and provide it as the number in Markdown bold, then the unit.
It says **39** mph
